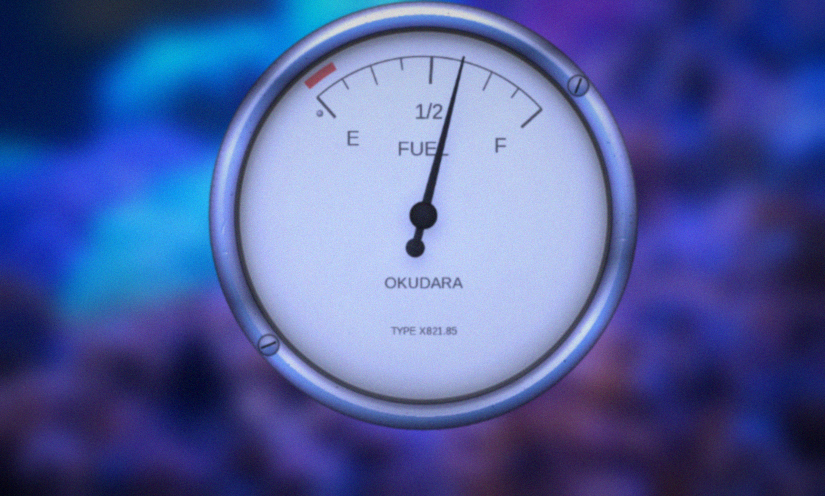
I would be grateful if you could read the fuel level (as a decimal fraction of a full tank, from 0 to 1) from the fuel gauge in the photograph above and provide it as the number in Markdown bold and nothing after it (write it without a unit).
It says **0.625**
